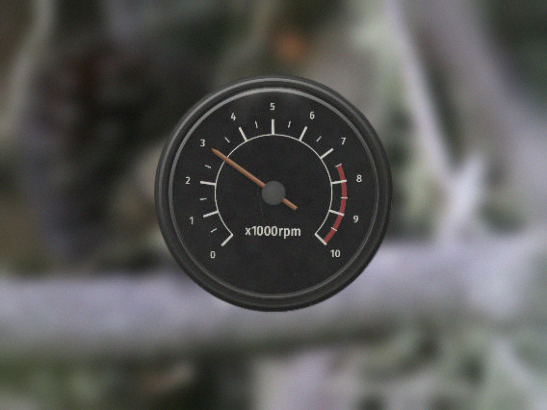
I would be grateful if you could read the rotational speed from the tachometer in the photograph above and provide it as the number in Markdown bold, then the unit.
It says **3000** rpm
